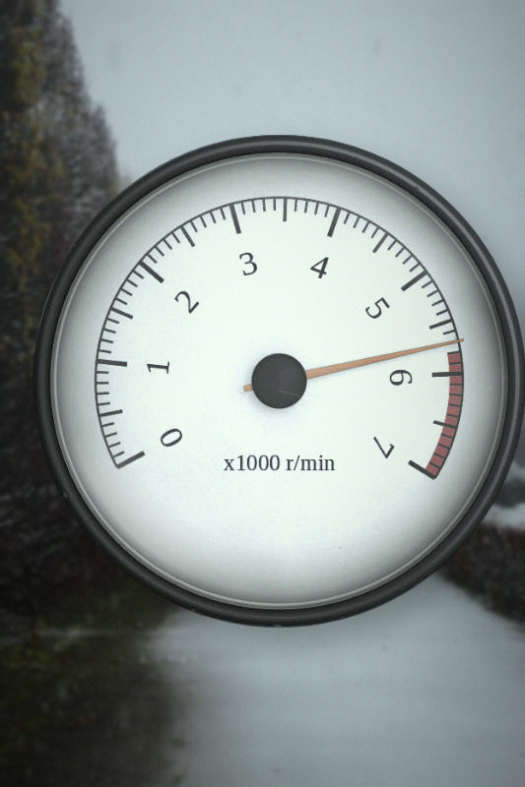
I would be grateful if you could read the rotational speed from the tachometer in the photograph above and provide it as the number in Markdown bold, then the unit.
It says **5700** rpm
